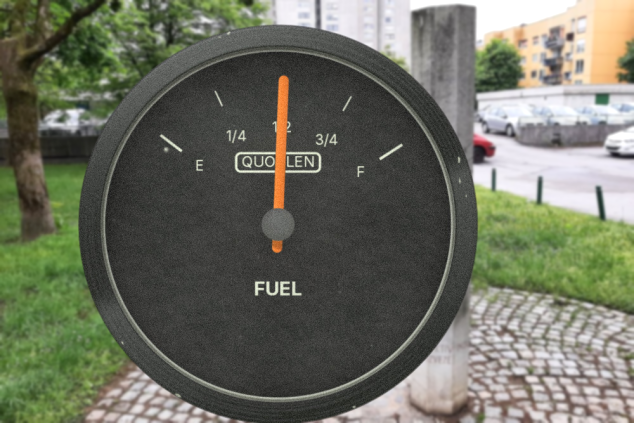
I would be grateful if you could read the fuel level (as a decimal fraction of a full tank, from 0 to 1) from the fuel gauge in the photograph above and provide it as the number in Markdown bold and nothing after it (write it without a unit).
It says **0.5**
